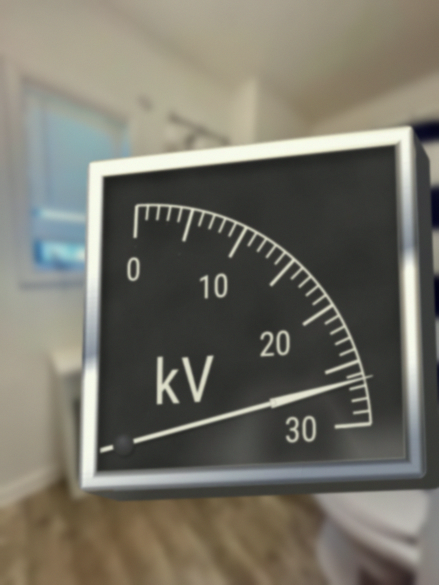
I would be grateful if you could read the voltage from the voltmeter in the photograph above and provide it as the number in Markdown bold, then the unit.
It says **26.5** kV
